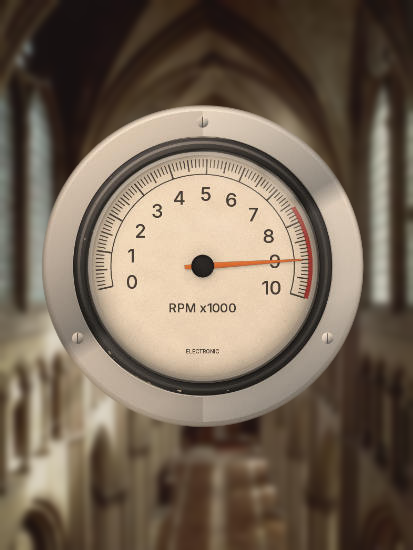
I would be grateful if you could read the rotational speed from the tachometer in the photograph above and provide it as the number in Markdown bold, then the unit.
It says **9000** rpm
